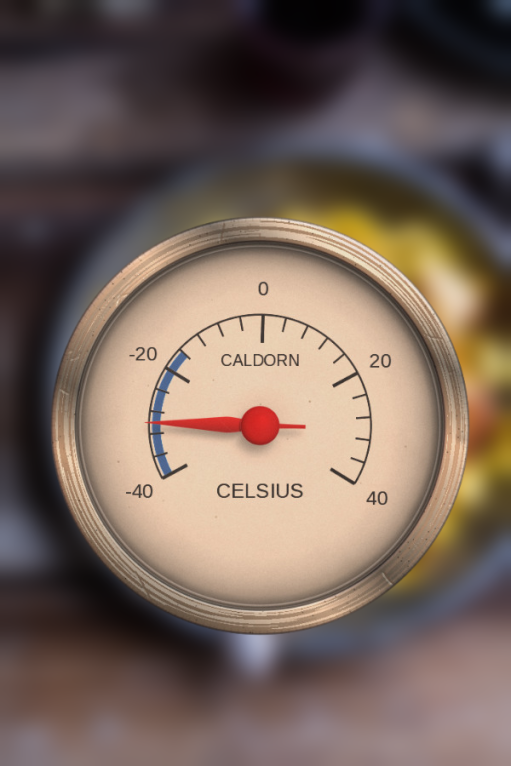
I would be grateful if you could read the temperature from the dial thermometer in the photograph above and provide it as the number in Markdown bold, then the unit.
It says **-30** °C
